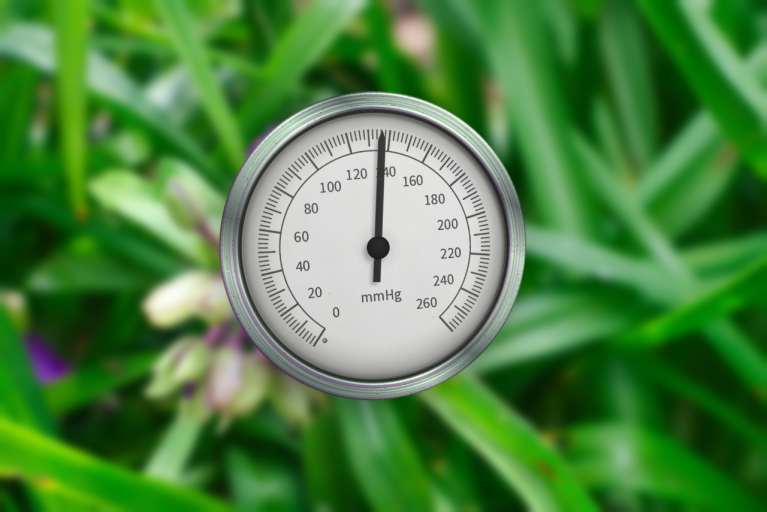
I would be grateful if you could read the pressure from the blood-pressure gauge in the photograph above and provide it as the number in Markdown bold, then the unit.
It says **136** mmHg
